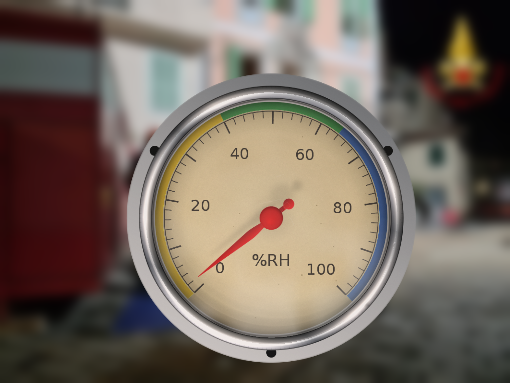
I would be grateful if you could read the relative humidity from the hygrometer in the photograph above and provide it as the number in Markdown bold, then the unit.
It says **2** %
